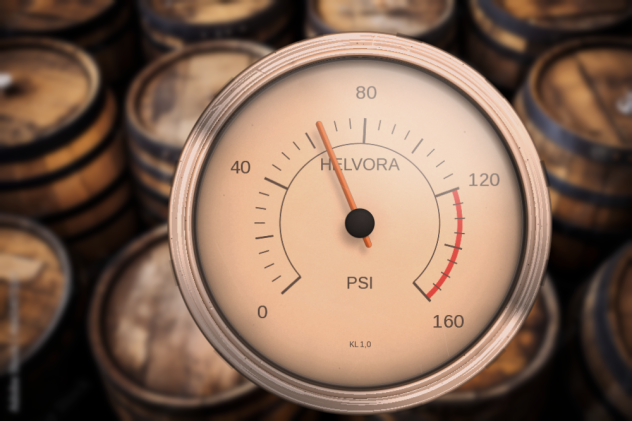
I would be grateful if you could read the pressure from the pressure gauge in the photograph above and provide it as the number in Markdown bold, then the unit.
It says **65** psi
